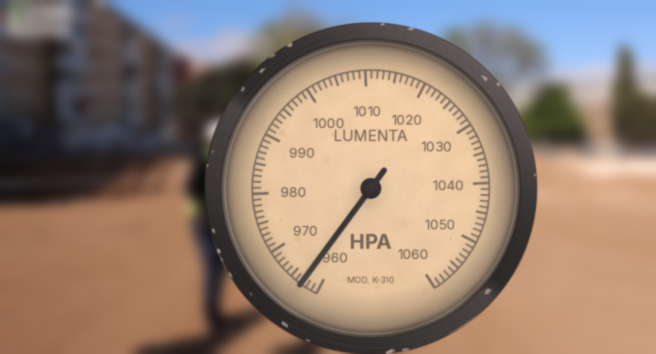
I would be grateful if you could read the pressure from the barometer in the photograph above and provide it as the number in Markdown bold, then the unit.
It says **963** hPa
